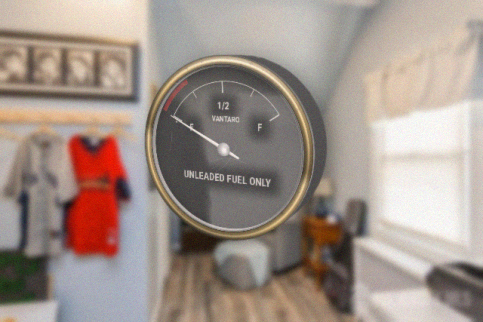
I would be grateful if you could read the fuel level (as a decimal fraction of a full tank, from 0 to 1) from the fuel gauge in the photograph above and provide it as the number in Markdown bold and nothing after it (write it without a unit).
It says **0**
